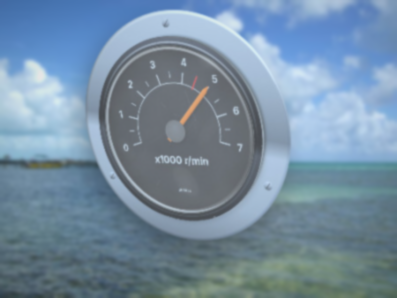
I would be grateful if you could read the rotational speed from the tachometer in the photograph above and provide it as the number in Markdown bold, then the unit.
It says **5000** rpm
